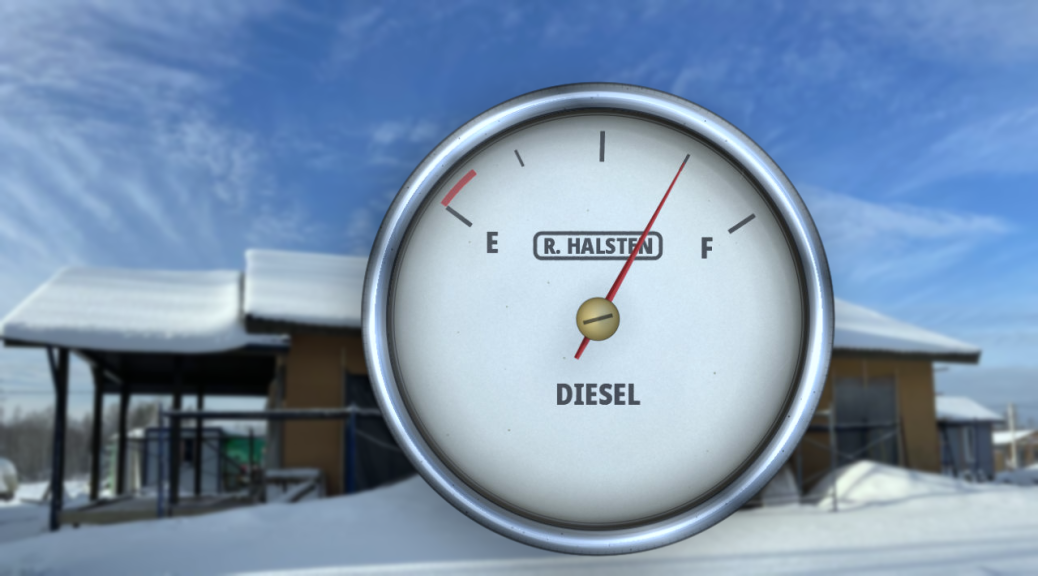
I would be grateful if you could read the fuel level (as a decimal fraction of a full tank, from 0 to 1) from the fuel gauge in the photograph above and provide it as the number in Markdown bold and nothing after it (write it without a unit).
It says **0.75**
